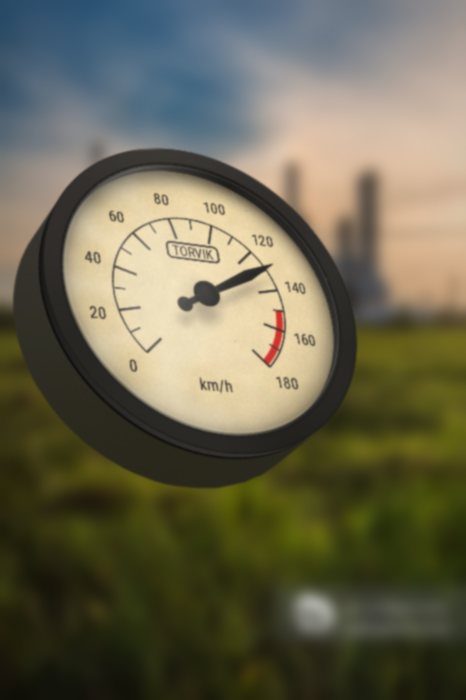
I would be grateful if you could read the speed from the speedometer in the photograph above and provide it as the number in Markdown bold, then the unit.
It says **130** km/h
